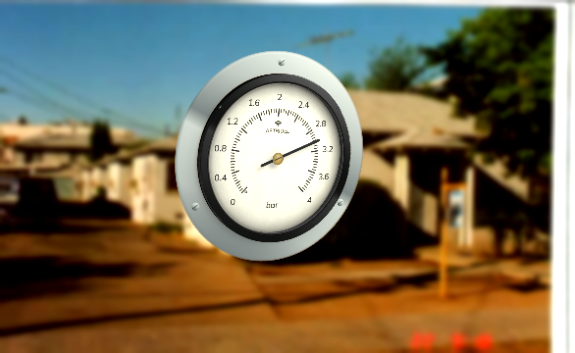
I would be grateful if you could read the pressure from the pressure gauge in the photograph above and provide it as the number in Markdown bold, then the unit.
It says **3** bar
